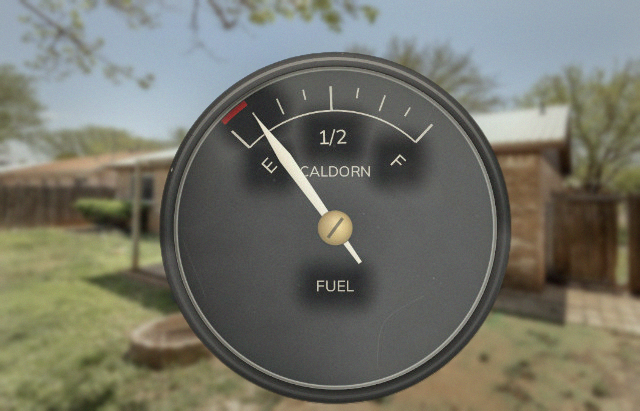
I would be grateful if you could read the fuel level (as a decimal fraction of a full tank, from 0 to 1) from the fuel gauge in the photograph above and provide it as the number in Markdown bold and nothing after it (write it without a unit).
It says **0.125**
